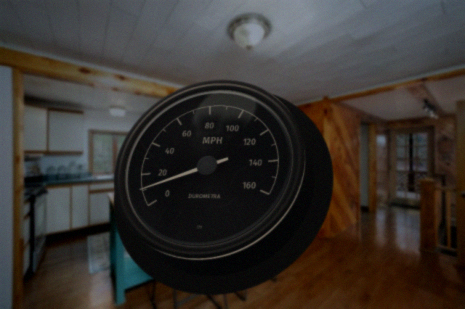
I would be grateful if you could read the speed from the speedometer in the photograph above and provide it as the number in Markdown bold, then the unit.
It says **10** mph
